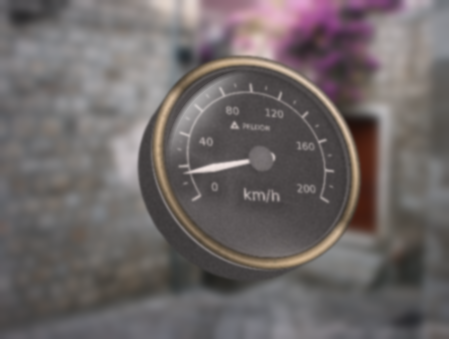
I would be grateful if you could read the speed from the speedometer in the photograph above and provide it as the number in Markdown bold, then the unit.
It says **15** km/h
